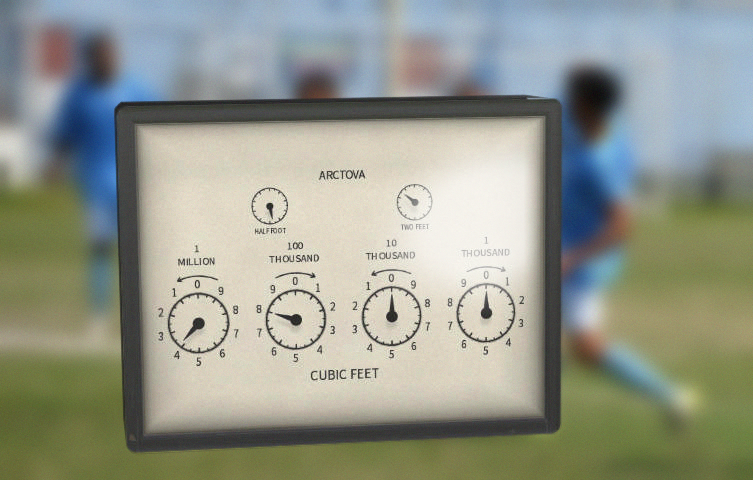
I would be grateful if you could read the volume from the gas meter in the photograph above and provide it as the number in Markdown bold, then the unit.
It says **380000** ft³
